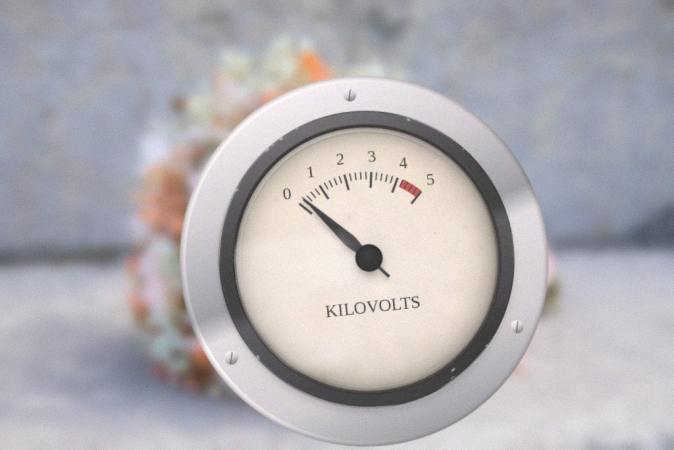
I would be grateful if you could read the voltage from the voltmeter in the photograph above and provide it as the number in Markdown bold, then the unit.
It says **0.2** kV
